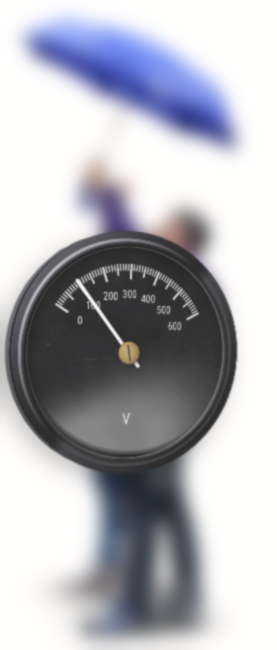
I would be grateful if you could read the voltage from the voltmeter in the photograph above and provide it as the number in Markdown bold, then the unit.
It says **100** V
